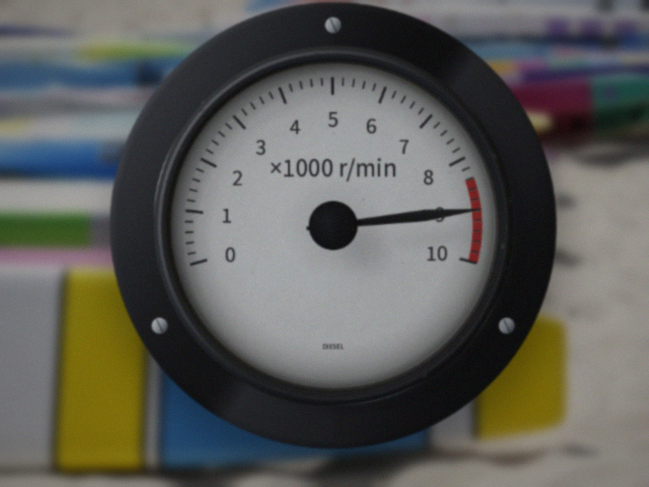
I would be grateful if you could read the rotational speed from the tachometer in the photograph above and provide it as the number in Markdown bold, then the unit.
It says **9000** rpm
